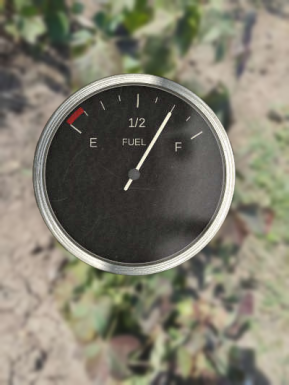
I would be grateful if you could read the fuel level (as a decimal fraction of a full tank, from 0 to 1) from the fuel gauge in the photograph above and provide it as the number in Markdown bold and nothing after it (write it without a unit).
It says **0.75**
